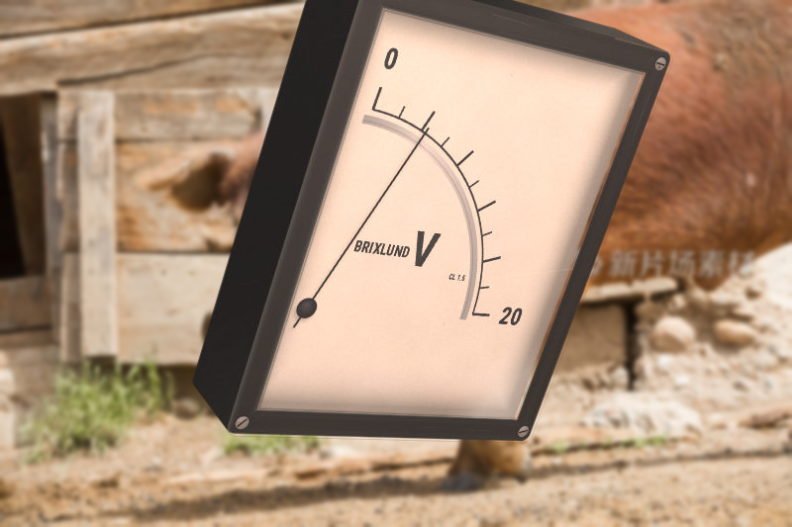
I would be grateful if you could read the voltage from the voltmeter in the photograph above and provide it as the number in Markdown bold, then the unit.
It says **4** V
